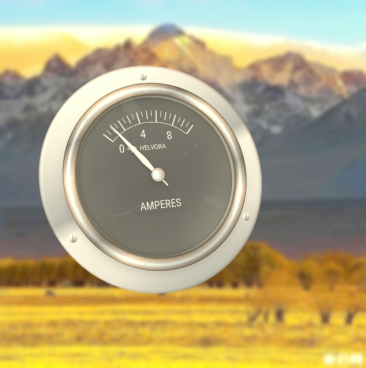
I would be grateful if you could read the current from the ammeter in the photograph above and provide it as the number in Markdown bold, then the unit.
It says **1** A
